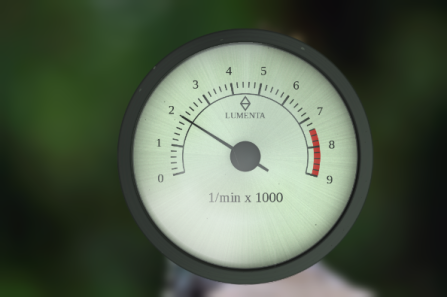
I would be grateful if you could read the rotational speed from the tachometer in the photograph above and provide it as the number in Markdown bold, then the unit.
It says **2000** rpm
